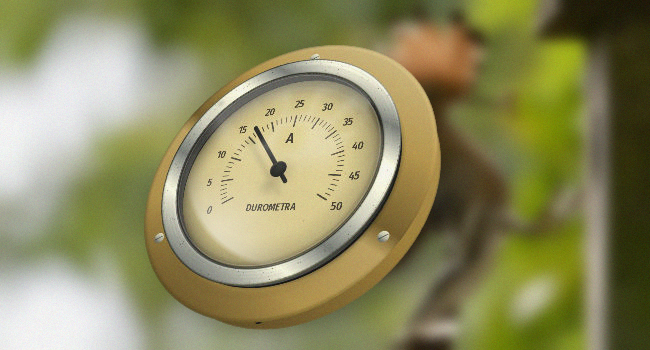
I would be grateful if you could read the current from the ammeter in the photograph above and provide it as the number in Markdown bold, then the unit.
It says **17** A
